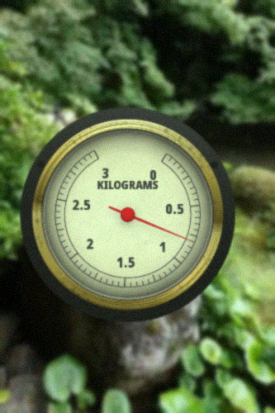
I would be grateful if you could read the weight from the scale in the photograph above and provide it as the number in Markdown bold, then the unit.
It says **0.8** kg
